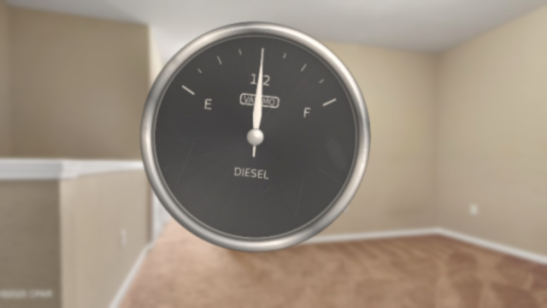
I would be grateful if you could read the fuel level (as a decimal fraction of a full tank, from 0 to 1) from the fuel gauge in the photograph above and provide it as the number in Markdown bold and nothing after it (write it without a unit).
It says **0.5**
